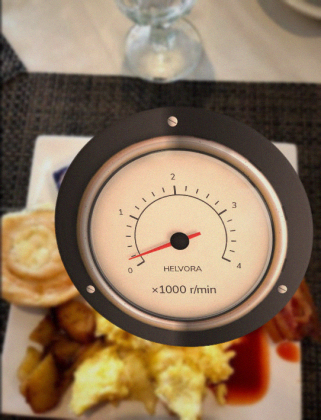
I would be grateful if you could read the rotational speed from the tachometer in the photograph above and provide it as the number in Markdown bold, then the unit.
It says **200** rpm
